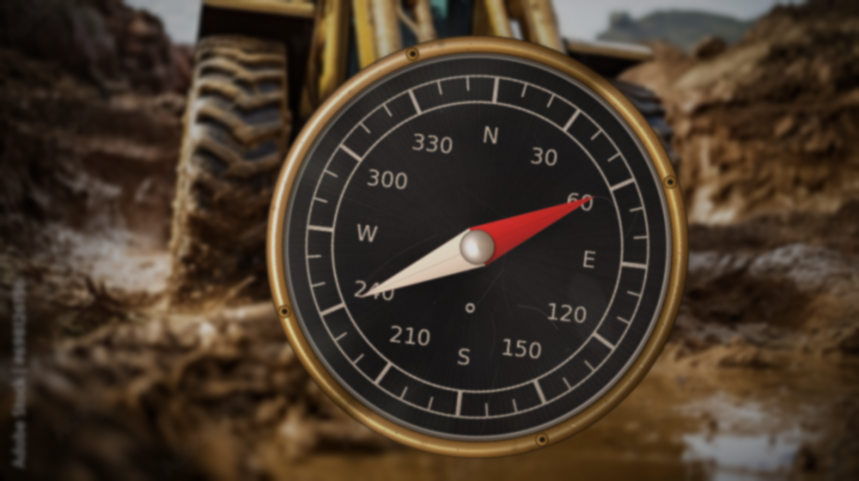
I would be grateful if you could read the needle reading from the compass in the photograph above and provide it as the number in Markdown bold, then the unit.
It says **60** °
